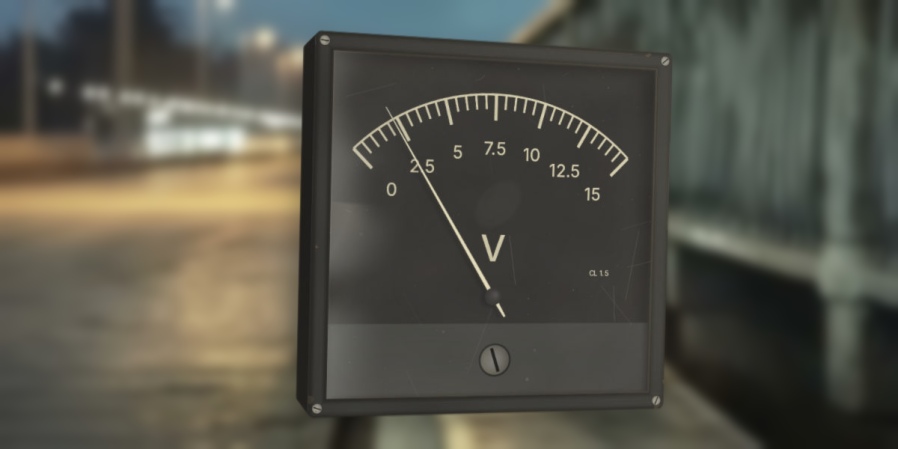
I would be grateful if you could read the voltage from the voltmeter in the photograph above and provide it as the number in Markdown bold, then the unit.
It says **2.25** V
